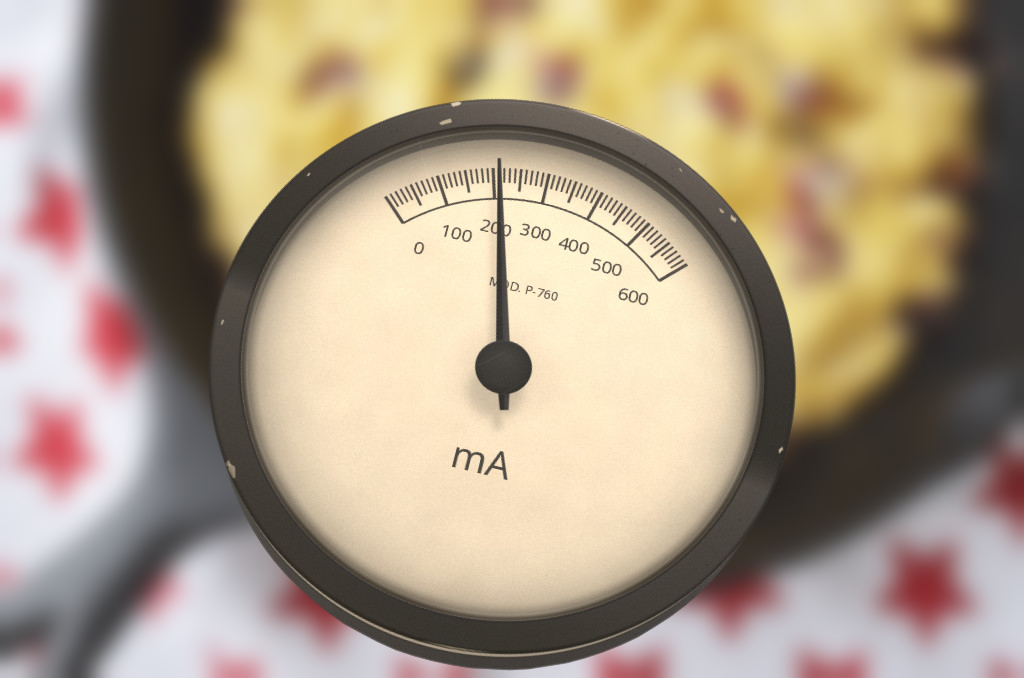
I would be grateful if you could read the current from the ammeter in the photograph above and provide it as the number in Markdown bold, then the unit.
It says **210** mA
